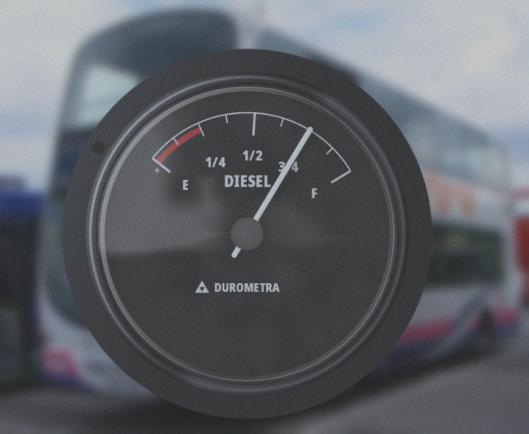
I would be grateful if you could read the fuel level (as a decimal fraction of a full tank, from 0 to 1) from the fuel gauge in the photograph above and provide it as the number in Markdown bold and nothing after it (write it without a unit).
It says **0.75**
